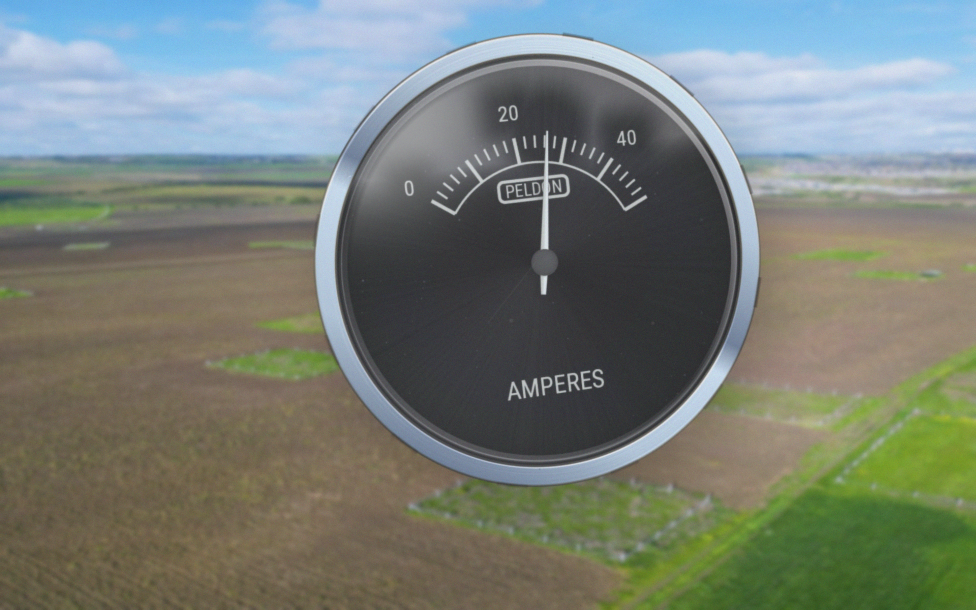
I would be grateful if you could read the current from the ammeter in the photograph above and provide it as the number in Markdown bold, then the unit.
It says **26** A
